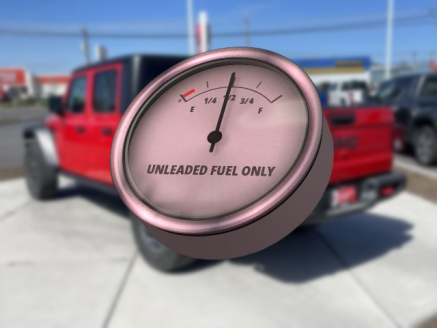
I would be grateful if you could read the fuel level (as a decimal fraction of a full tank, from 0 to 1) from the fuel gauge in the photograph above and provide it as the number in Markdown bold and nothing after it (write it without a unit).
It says **0.5**
